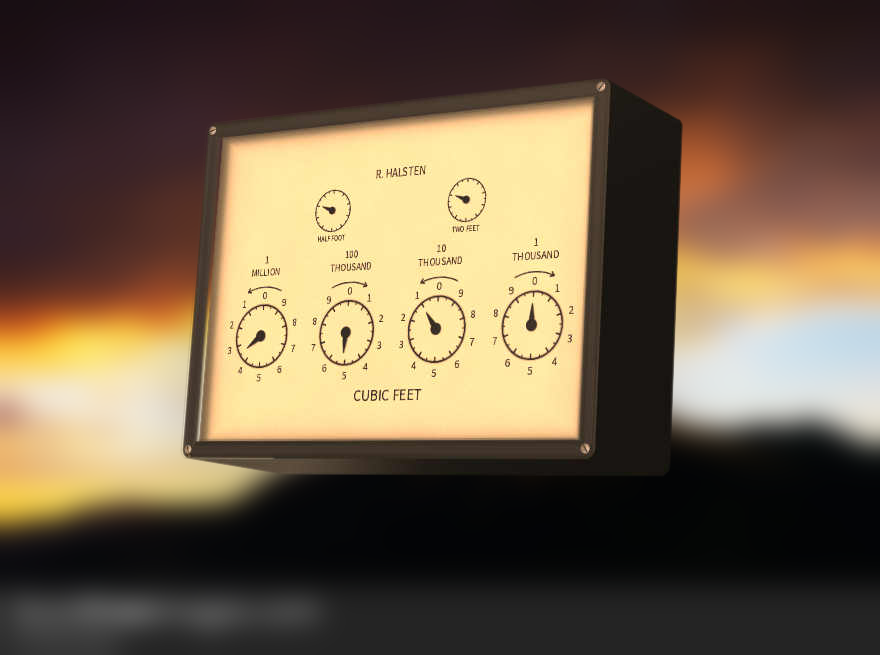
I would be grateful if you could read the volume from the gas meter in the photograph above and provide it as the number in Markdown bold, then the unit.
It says **351000** ft³
